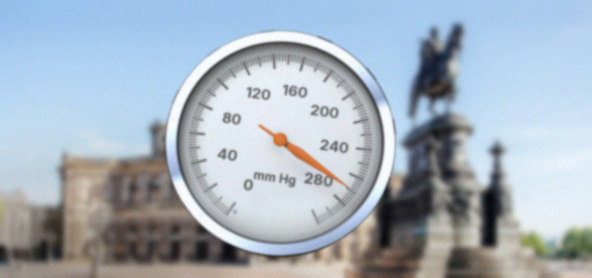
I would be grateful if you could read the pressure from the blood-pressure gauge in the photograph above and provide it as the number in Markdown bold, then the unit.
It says **270** mmHg
